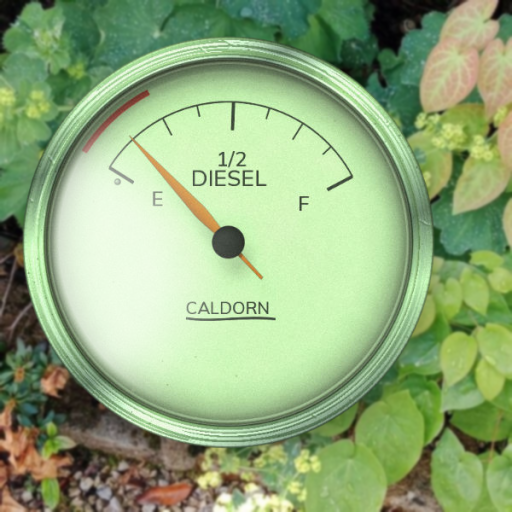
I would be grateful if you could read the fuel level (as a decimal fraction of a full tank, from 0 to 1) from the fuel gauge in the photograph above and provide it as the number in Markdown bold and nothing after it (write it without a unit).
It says **0.125**
